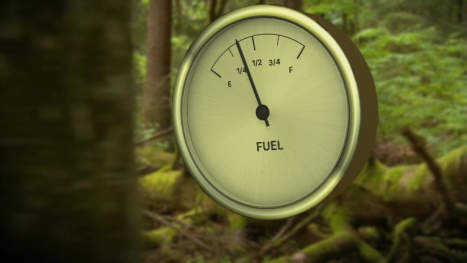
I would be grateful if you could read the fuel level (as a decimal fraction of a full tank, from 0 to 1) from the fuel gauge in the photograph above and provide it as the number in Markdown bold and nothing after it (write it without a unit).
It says **0.375**
